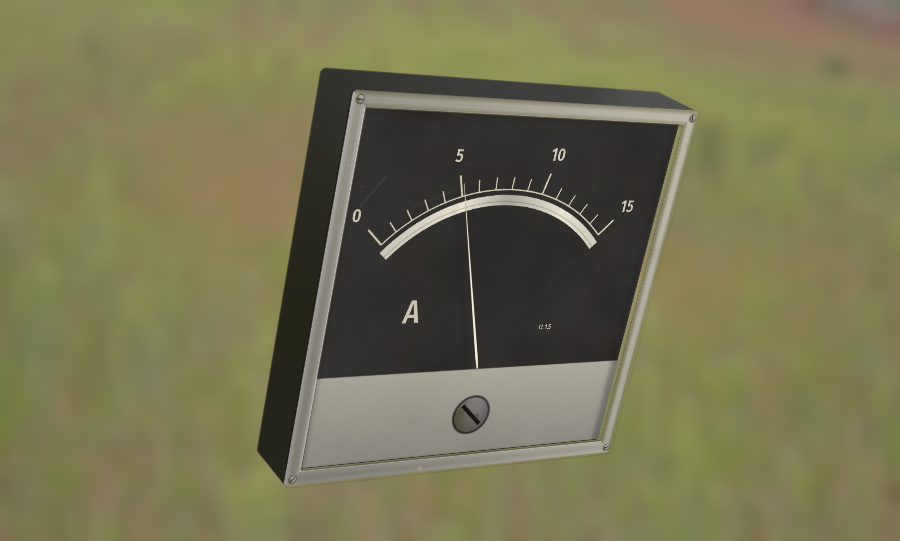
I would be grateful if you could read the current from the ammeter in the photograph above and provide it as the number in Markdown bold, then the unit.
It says **5** A
